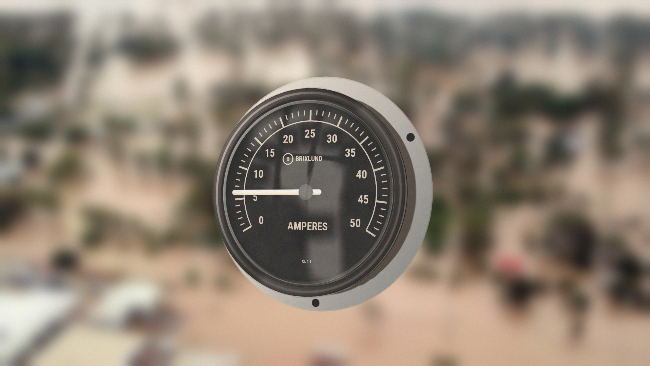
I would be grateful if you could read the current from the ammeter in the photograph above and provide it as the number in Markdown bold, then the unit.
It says **6** A
